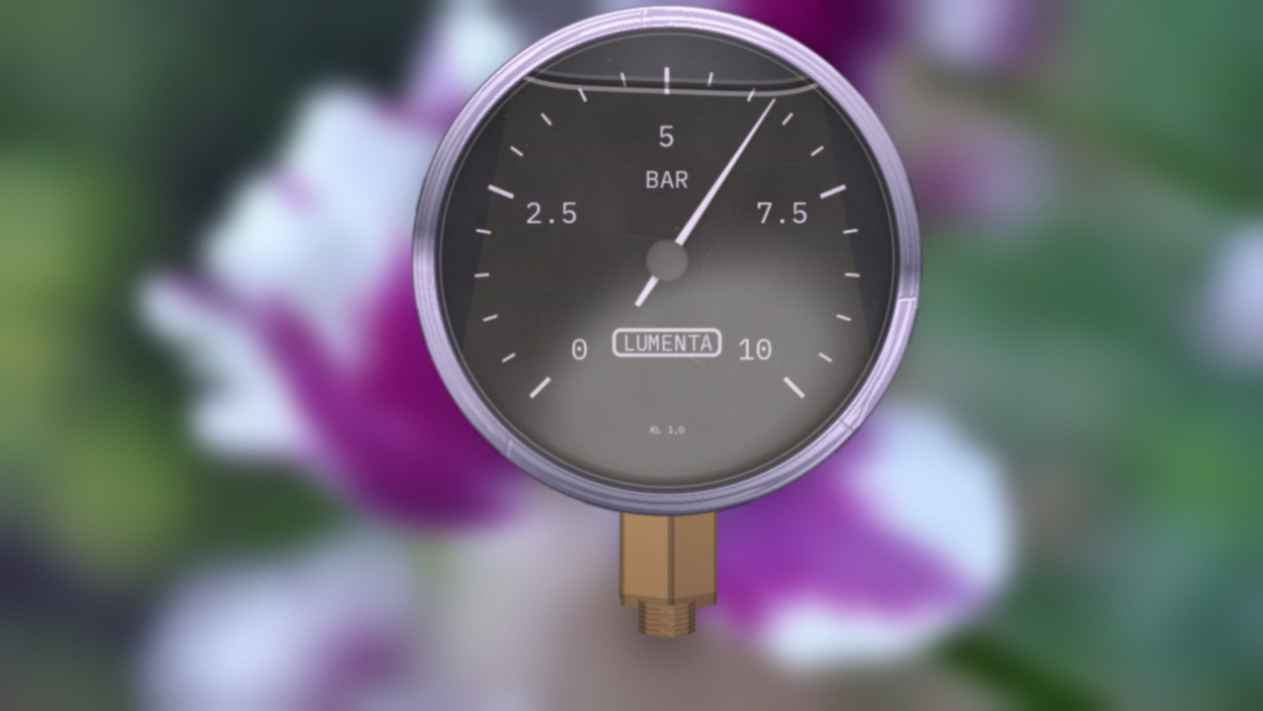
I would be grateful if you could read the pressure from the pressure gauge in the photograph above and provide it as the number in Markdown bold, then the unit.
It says **6.25** bar
